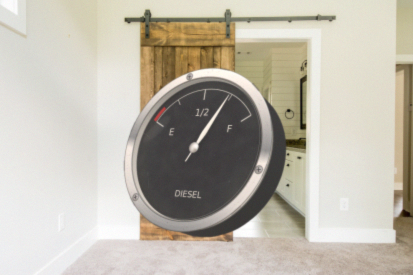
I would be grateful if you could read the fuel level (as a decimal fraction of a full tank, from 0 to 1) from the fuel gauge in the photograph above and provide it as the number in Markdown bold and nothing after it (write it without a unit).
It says **0.75**
